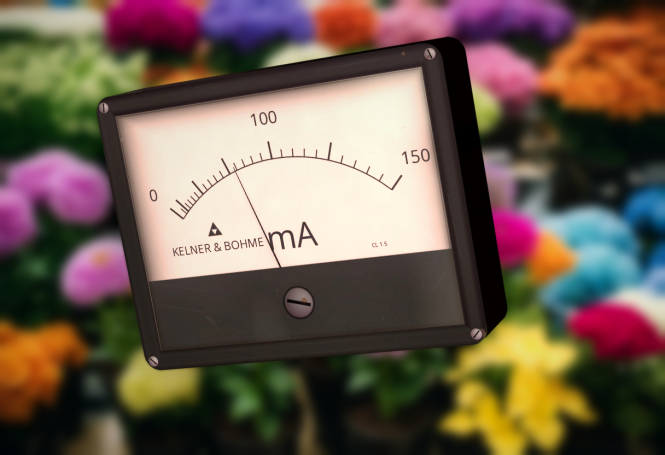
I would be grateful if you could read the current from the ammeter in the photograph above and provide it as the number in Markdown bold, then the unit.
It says **80** mA
